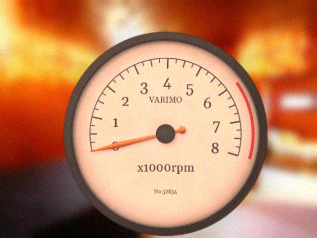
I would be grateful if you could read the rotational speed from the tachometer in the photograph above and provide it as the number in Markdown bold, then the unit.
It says **0** rpm
